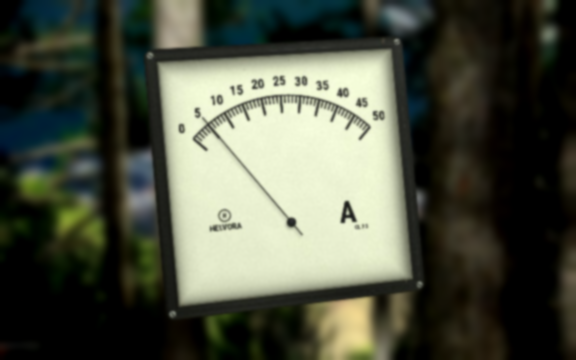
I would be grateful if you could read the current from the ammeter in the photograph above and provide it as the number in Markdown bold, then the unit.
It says **5** A
